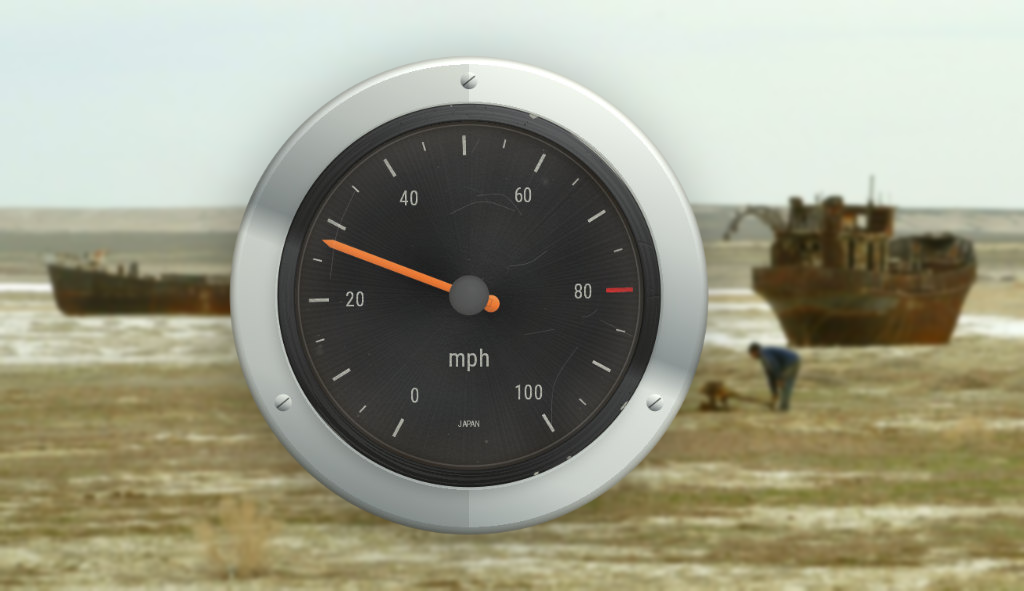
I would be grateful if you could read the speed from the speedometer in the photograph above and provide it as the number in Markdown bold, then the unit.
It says **27.5** mph
